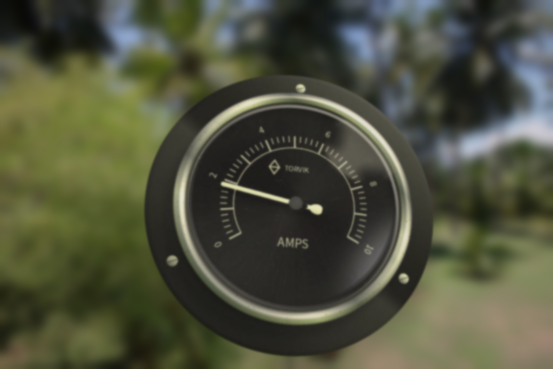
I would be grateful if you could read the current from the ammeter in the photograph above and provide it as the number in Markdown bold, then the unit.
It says **1.8** A
